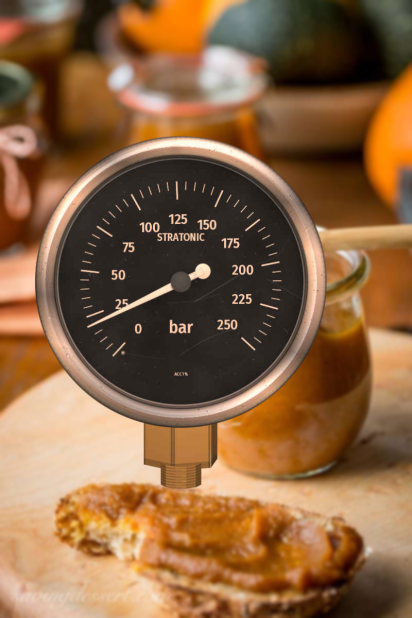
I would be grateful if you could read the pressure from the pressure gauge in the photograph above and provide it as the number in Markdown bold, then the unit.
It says **20** bar
